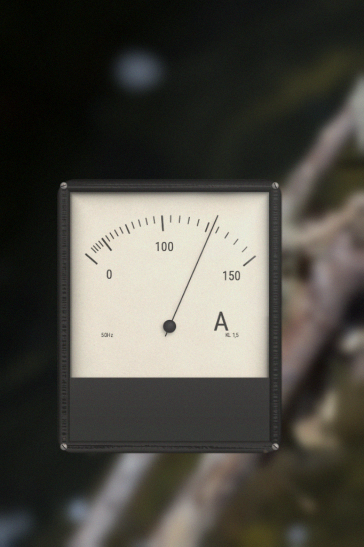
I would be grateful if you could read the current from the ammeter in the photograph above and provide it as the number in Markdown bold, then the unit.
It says **127.5** A
